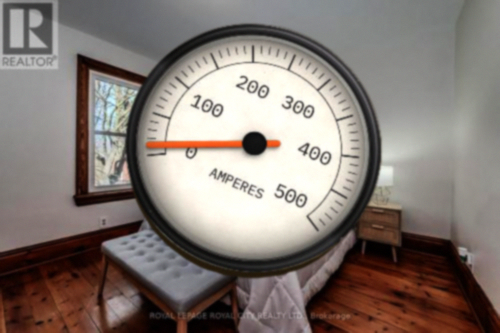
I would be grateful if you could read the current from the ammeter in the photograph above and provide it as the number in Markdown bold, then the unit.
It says **10** A
